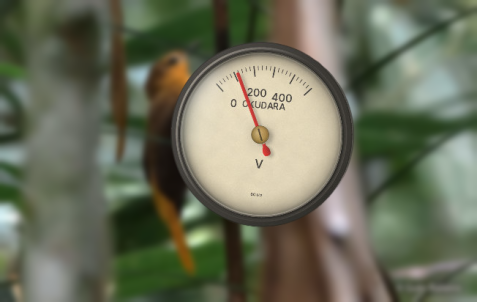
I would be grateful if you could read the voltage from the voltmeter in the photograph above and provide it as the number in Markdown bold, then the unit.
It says **120** V
